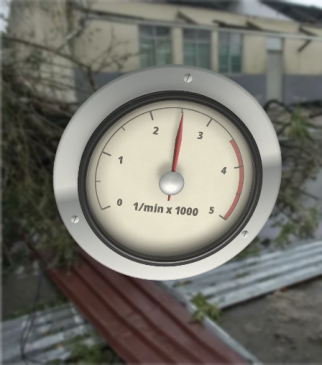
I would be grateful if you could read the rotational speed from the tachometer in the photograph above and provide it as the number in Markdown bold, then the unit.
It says **2500** rpm
